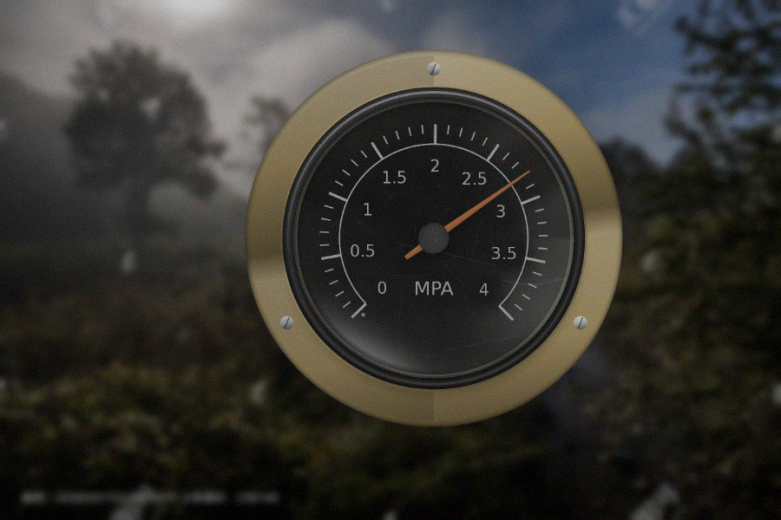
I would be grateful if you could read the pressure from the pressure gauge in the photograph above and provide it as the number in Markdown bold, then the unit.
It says **2.8** MPa
